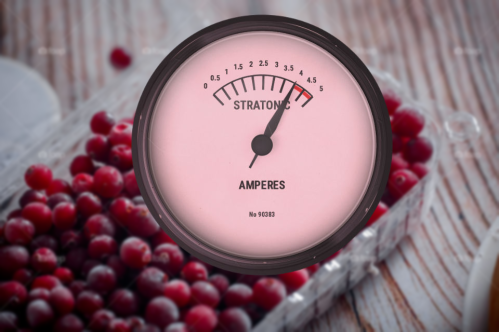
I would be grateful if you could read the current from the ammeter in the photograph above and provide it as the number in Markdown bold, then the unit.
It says **4** A
